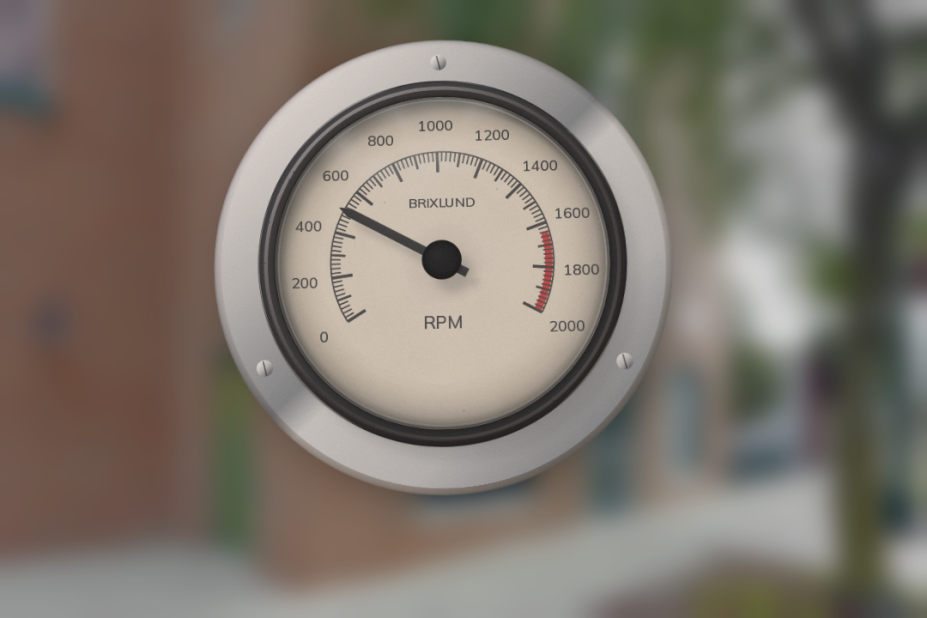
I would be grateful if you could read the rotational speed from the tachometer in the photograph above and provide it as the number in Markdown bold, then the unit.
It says **500** rpm
